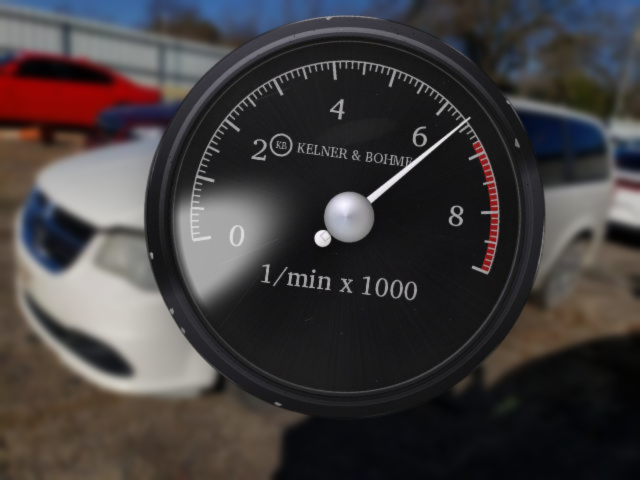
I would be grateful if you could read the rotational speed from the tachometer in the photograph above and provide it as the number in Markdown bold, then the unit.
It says **6400** rpm
